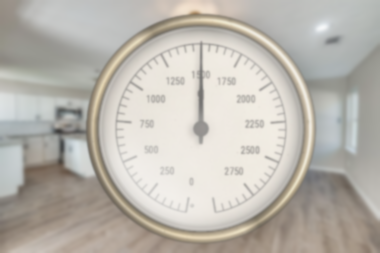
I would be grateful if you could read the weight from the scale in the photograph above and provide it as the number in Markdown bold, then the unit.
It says **1500** g
